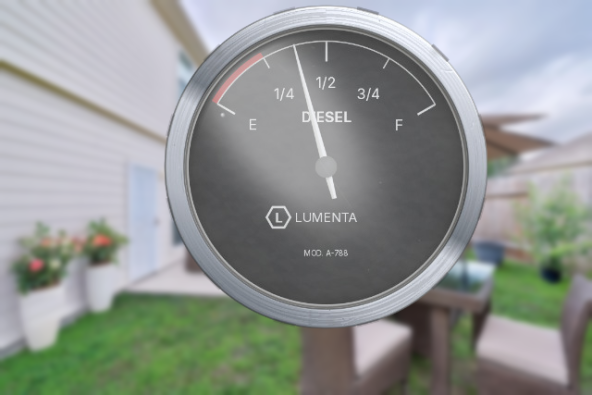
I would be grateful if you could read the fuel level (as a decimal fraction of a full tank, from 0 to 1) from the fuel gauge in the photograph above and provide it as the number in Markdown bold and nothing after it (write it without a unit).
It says **0.375**
